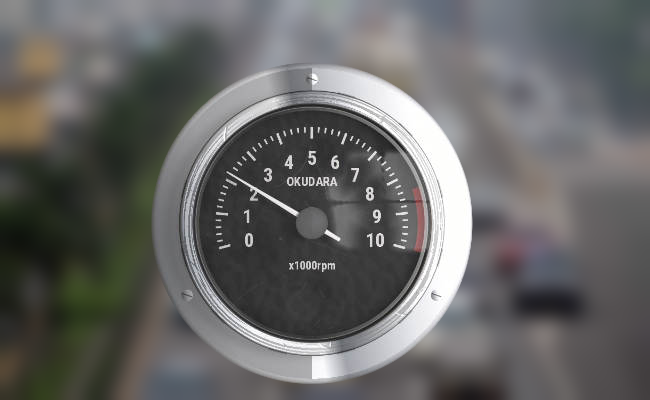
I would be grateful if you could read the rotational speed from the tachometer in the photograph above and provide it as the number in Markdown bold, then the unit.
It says **2200** rpm
